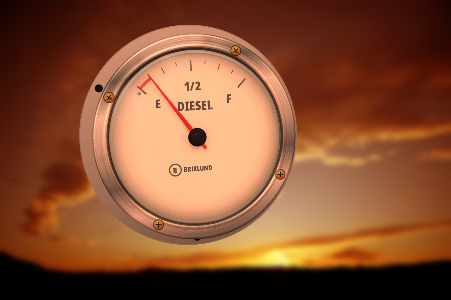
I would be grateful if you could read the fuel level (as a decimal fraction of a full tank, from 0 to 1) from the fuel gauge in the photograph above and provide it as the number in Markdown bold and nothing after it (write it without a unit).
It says **0.125**
